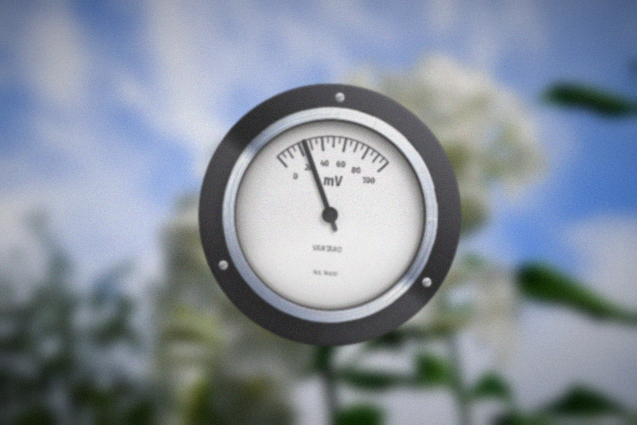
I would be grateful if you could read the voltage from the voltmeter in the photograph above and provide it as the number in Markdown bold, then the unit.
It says **25** mV
